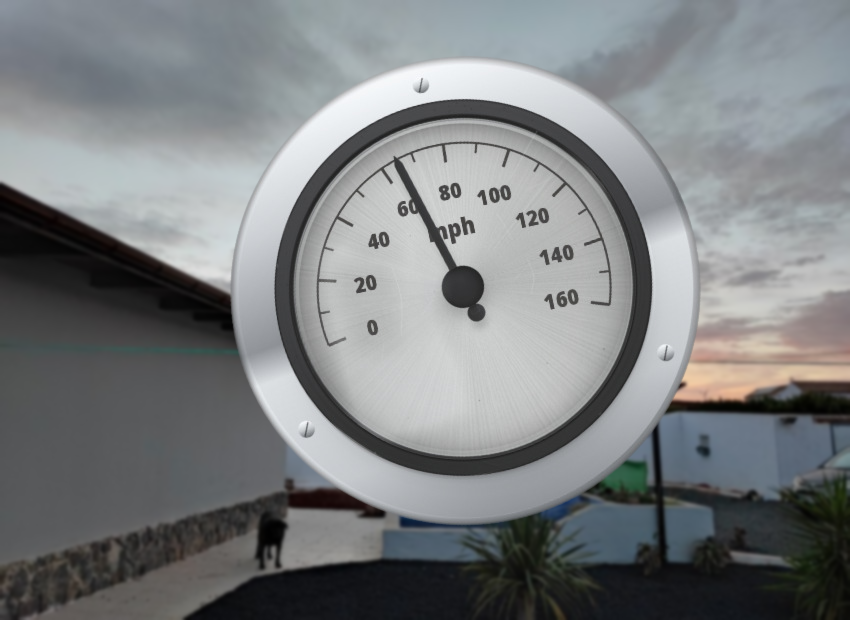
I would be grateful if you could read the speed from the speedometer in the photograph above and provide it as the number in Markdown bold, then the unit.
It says **65** mph
